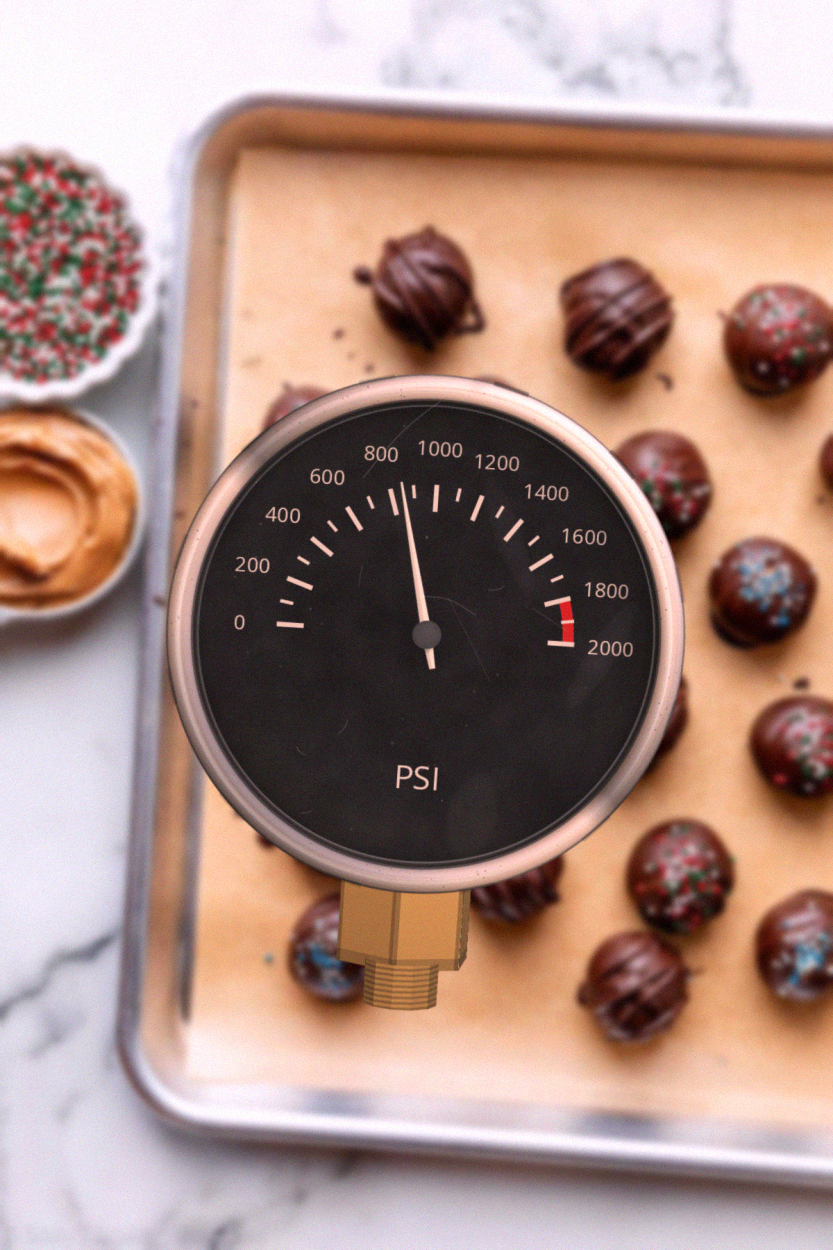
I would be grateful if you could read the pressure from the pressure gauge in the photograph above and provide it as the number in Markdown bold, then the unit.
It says **850** psi
